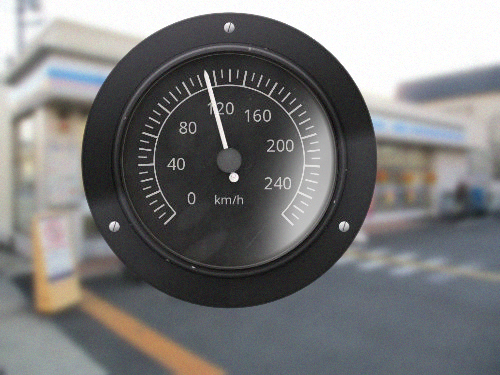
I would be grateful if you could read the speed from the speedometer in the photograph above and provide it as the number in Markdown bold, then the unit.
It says **115** km/h
